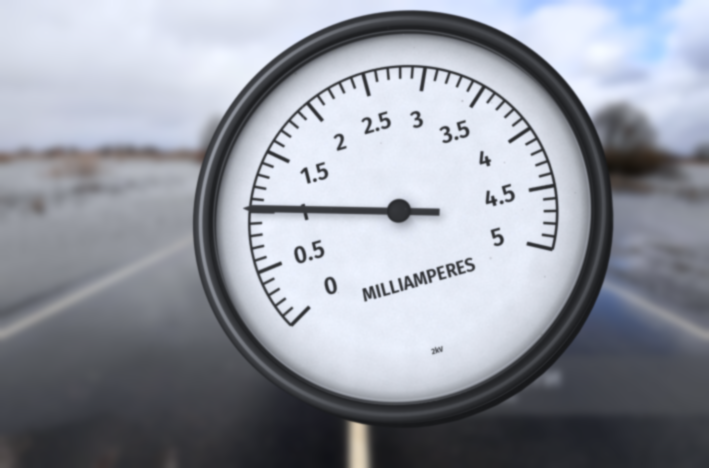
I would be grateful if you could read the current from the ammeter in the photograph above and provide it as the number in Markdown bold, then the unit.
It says **1** mA
